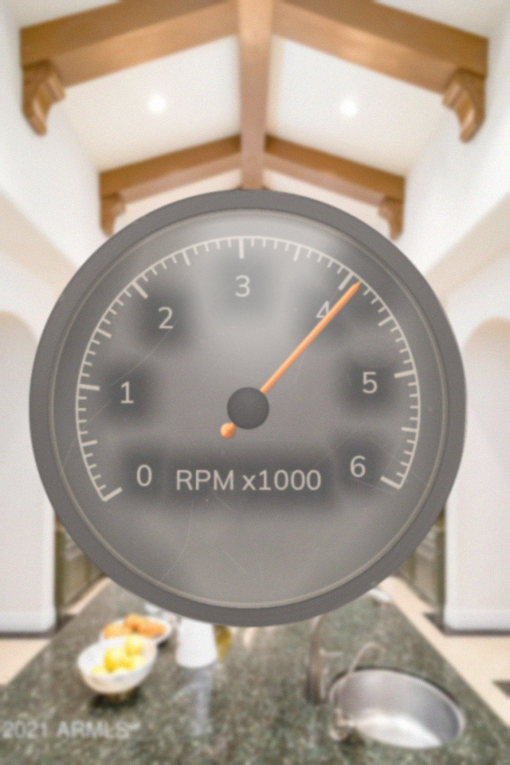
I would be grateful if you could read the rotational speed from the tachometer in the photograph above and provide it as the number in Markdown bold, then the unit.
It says **4100** rpm
